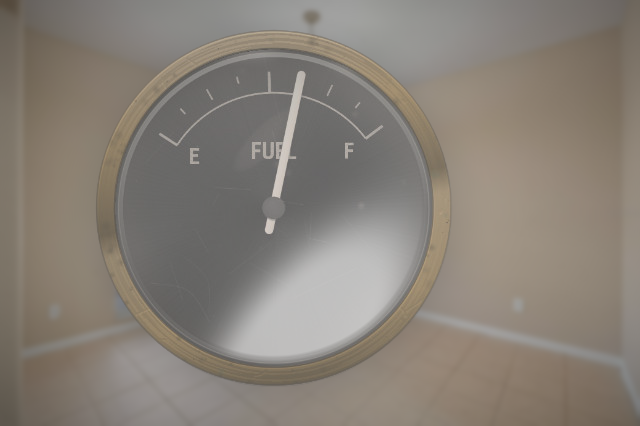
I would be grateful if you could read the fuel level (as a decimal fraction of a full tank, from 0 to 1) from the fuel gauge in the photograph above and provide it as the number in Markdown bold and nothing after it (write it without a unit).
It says **0.625**
